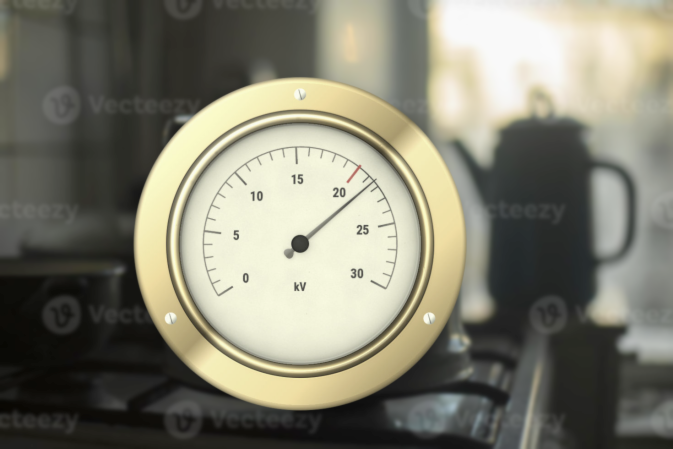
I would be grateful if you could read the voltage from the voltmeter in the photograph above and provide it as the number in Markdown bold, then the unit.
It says **21.5** kV
